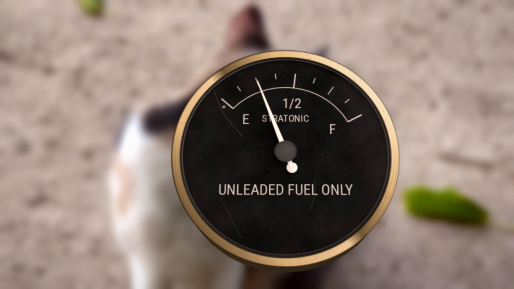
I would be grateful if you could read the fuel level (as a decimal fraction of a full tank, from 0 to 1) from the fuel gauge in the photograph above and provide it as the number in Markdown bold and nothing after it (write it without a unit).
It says **0.25**
